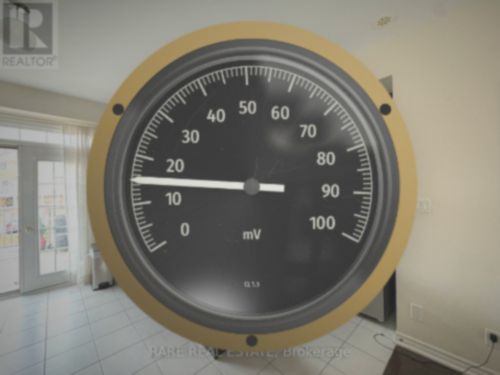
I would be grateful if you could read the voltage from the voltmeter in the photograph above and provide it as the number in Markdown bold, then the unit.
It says **15** mV
